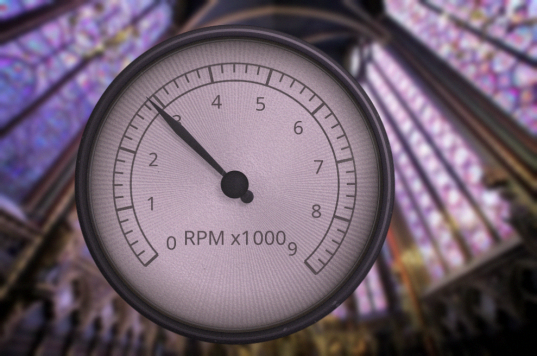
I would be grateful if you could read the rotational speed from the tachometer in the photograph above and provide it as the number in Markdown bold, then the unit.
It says **2900** rpm
